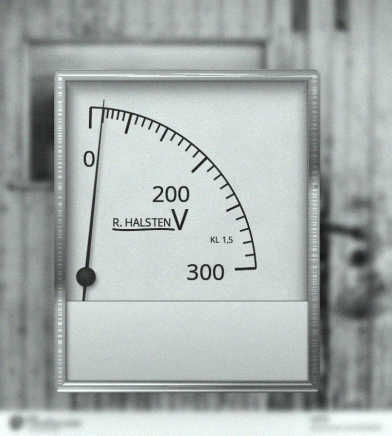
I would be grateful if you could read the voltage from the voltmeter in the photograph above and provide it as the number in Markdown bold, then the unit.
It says **50** V
